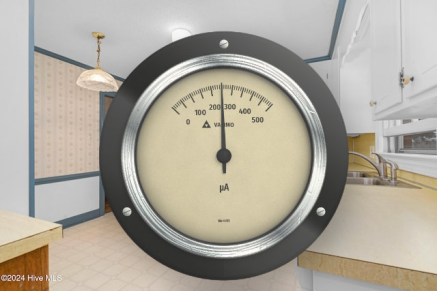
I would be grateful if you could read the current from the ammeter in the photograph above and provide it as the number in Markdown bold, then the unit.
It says **250** µA
